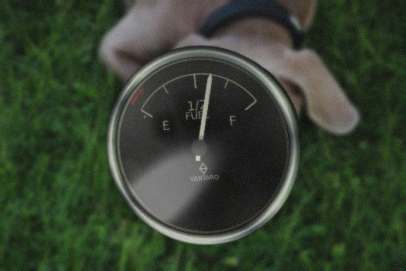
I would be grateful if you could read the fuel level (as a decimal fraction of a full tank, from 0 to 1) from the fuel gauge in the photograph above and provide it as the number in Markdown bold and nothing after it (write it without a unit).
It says **0.625**
